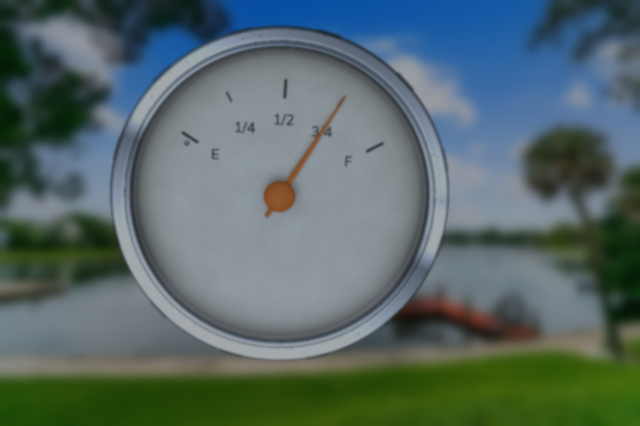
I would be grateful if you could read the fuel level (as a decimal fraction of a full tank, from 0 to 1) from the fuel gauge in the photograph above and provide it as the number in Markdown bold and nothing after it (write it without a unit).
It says **0.75**
